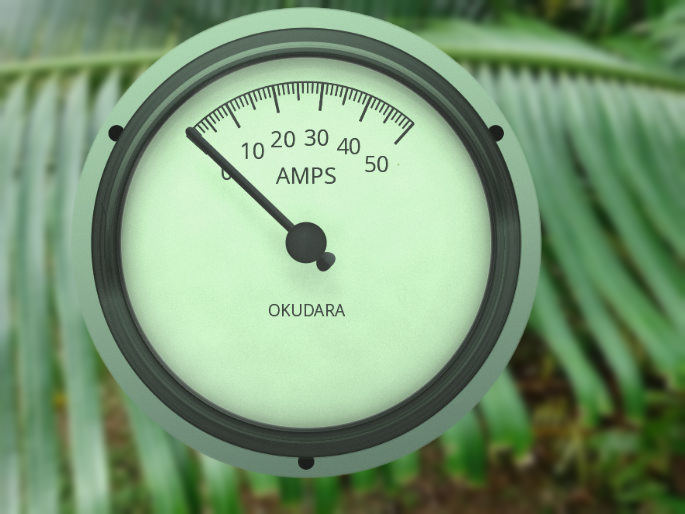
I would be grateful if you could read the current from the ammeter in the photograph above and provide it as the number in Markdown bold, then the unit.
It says **1** A
